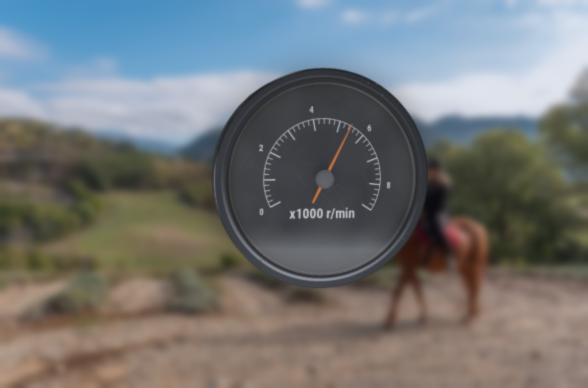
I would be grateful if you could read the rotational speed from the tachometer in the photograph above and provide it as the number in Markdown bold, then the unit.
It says **5400** rpm
